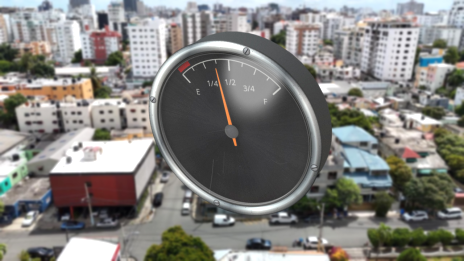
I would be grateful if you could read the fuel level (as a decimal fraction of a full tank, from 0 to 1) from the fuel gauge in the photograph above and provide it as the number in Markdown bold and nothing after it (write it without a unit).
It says **0.375**
